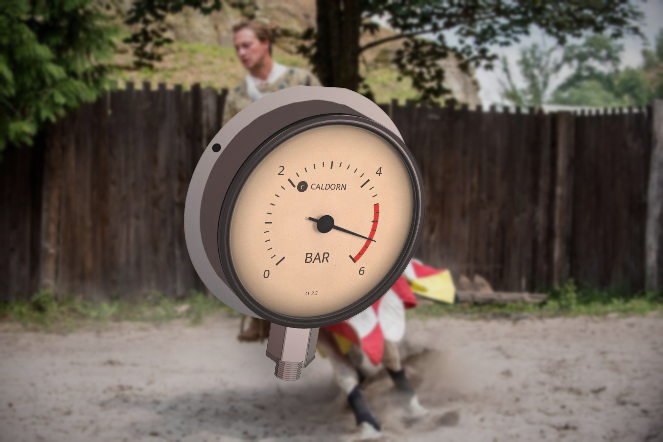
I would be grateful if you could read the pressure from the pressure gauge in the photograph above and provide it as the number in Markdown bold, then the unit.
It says **5.4** bar
